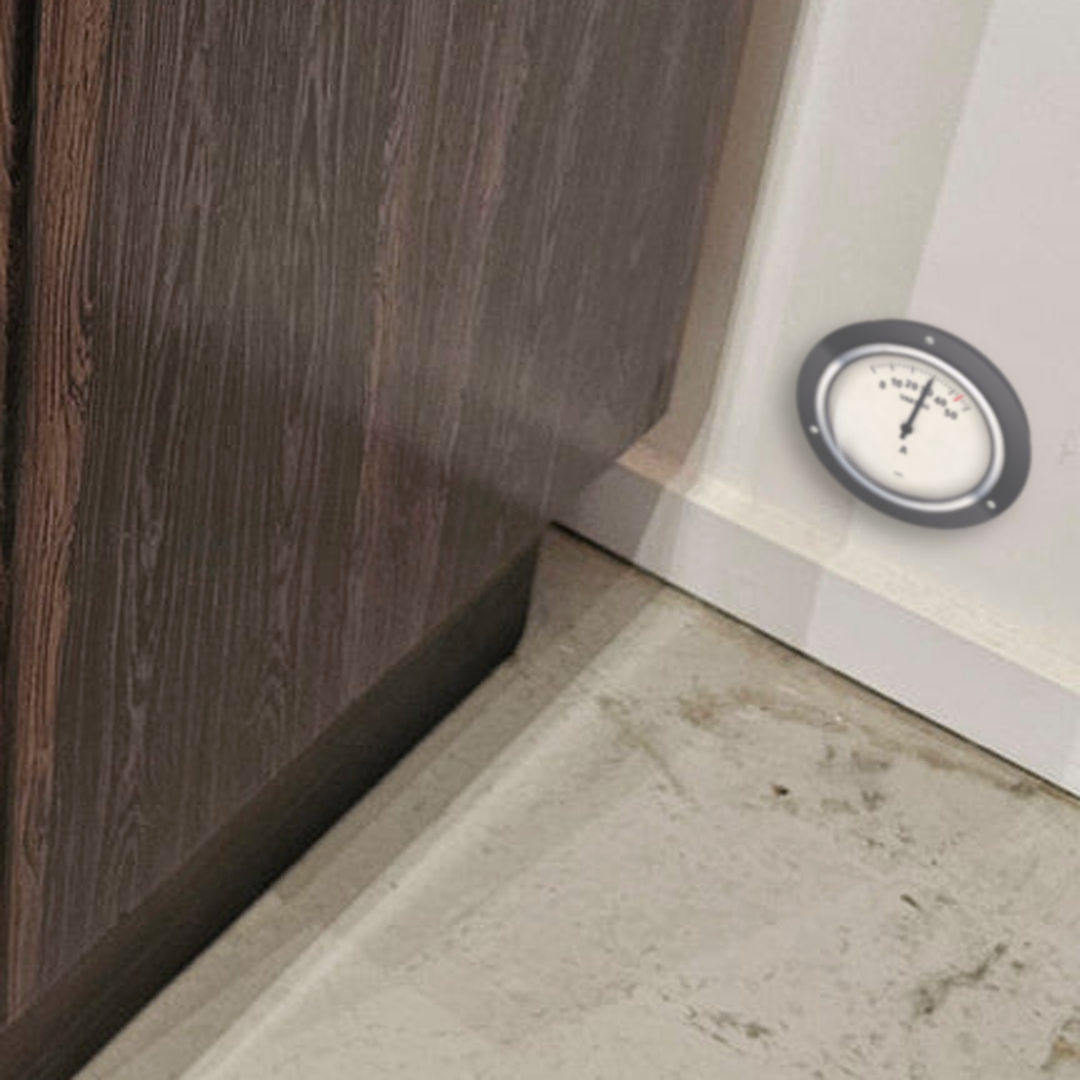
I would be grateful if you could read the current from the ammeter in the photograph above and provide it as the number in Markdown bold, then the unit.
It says **30** A
